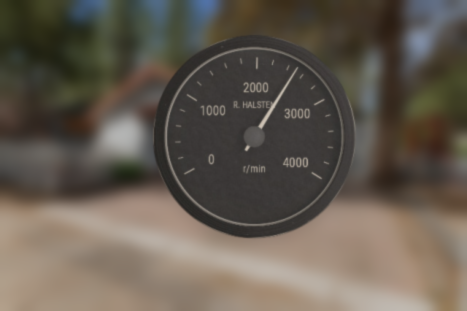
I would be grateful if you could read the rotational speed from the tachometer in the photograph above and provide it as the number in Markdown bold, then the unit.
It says **2500** rpm
